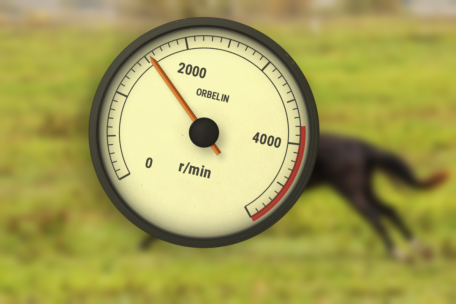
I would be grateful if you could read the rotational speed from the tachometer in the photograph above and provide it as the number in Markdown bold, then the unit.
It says **1550** rpm
